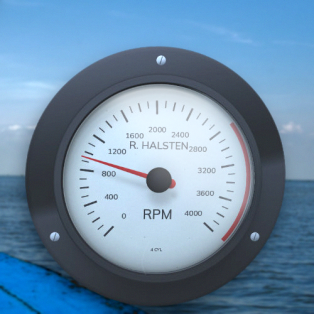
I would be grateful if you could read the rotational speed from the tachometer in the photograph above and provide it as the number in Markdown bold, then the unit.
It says **950** rpm
